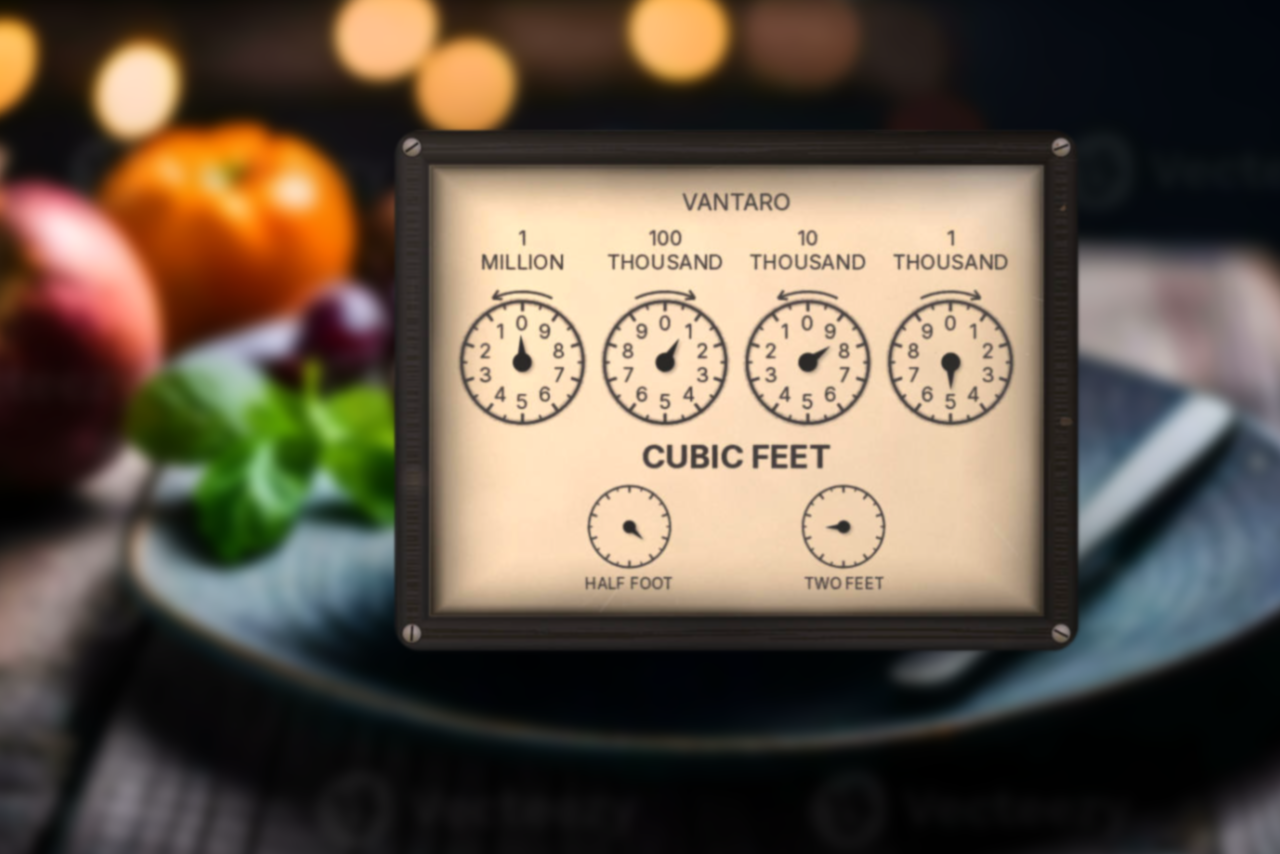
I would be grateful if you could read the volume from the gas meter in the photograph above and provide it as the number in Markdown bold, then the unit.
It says **8500** ft³
